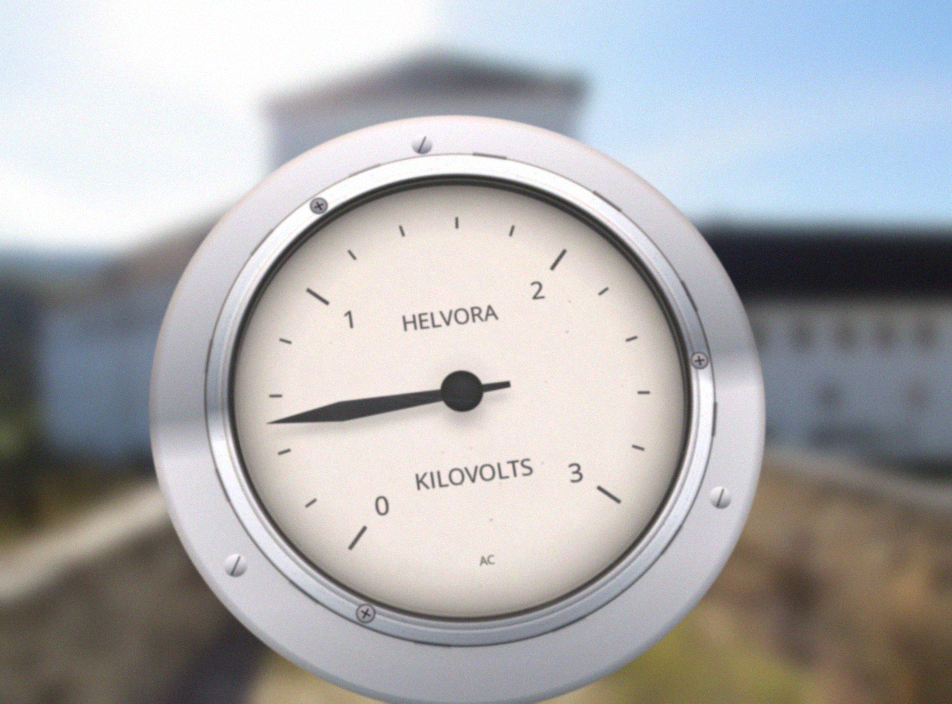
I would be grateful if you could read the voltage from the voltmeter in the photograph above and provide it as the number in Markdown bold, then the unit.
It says **0.5** kV
